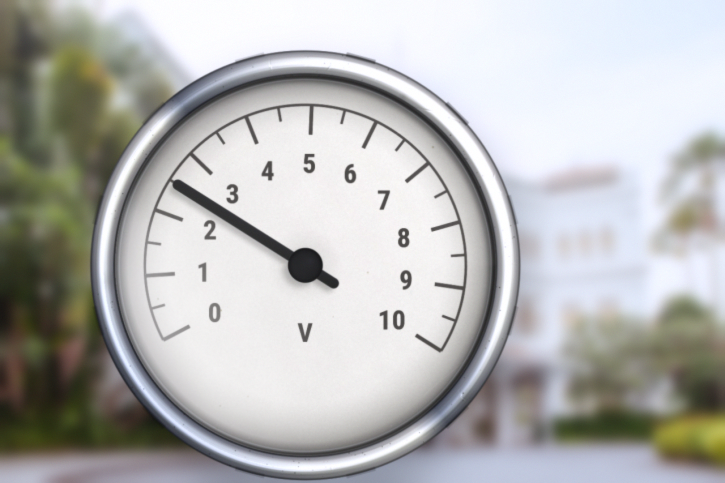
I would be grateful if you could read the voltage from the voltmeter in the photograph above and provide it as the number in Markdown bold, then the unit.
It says **2.5** V
